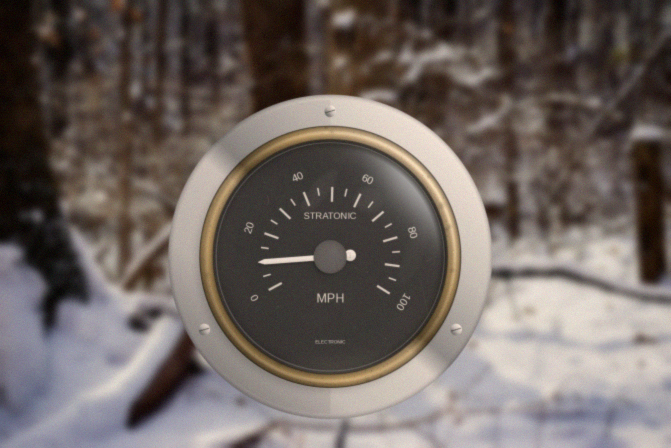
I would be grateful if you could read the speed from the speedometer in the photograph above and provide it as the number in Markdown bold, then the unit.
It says **10** mph
